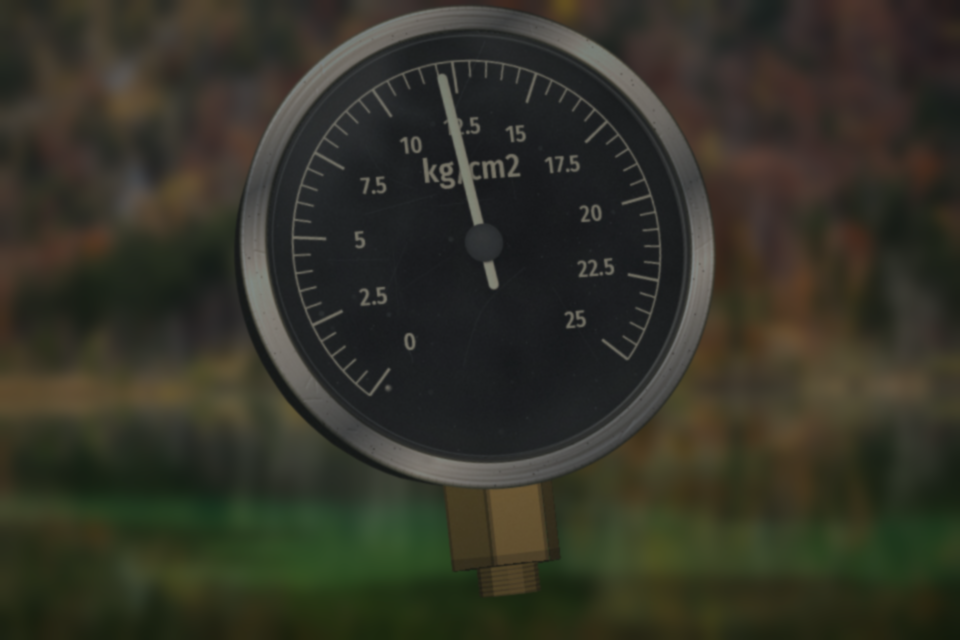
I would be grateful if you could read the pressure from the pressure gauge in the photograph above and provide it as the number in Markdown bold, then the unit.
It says **12** kg/cm²
